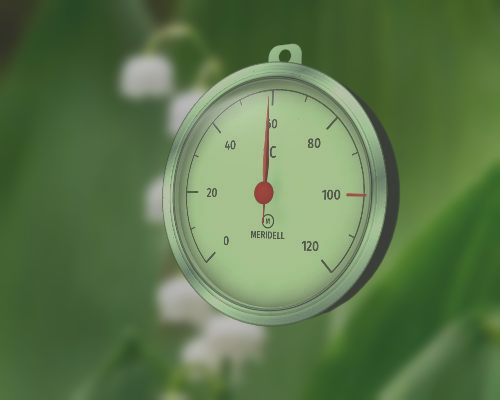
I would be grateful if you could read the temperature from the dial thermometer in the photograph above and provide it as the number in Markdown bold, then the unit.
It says **60** °C
